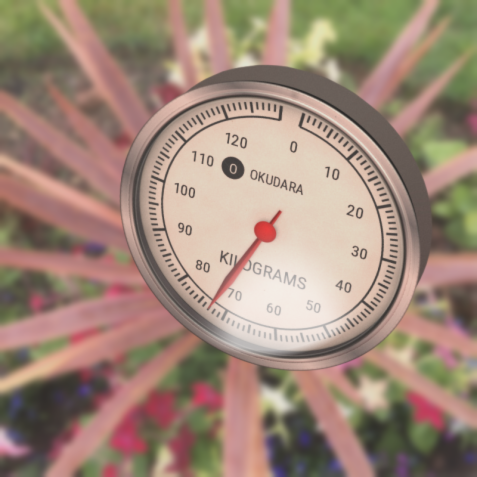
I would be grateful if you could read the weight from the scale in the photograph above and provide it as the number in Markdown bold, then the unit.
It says **73** kg
